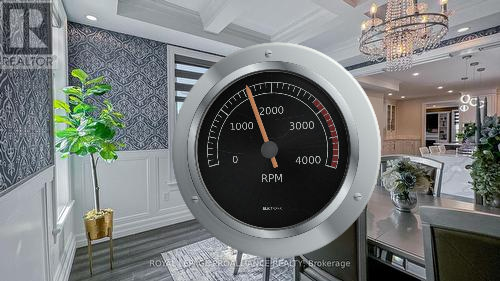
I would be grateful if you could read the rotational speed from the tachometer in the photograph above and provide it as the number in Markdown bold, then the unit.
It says **1600** rpm
